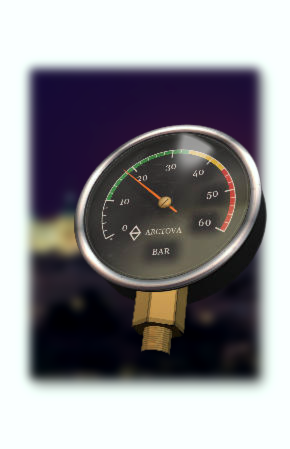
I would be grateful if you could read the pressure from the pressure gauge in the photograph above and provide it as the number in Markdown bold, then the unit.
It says **18** bar
